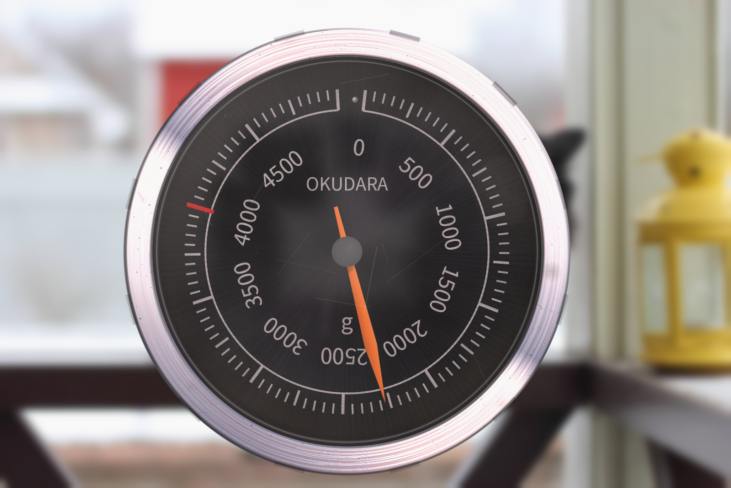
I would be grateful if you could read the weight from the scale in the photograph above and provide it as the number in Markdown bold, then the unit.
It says **2275** g
